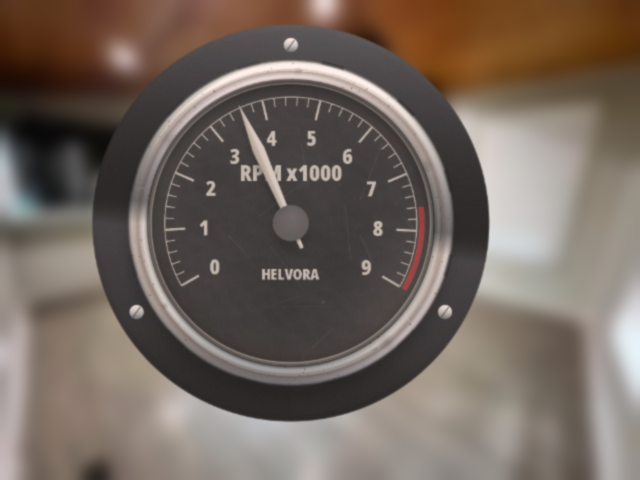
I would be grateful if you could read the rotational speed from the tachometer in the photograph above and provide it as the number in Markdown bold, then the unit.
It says **3600** rpm
